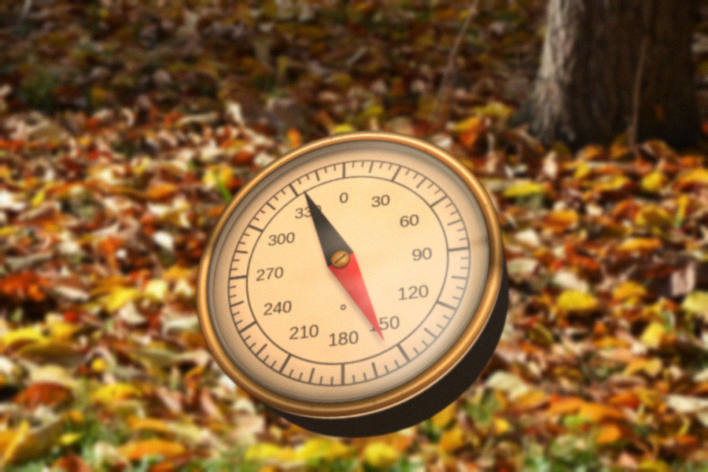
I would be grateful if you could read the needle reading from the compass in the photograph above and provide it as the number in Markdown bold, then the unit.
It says **155** °
